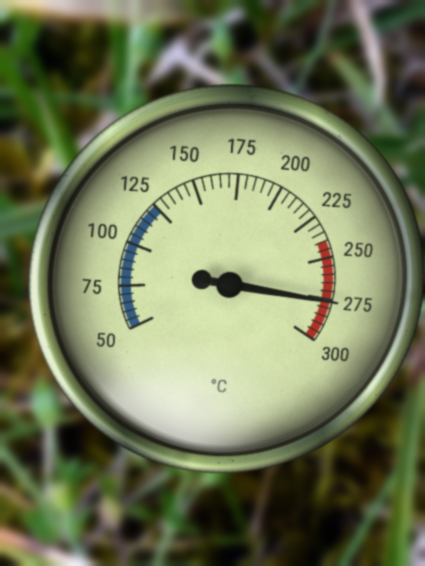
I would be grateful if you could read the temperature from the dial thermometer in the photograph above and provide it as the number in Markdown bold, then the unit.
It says **275** °C
